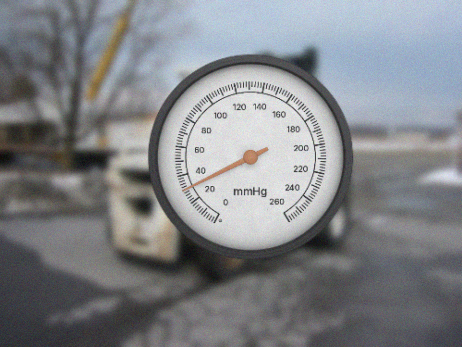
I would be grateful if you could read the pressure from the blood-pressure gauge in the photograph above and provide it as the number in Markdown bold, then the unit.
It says **30** mmHg
